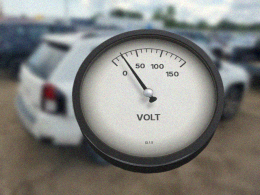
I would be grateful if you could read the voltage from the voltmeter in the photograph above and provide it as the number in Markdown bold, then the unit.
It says **20** V
